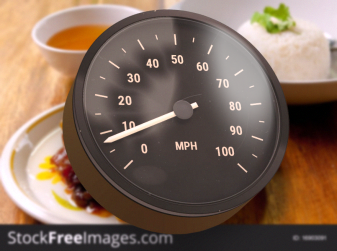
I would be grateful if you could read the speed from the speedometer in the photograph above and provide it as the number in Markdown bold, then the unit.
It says **7.5** mph
